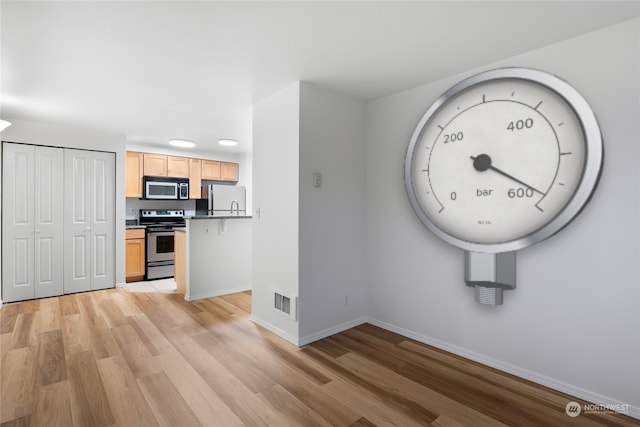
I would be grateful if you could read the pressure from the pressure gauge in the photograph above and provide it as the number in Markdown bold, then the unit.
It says **575** bar
